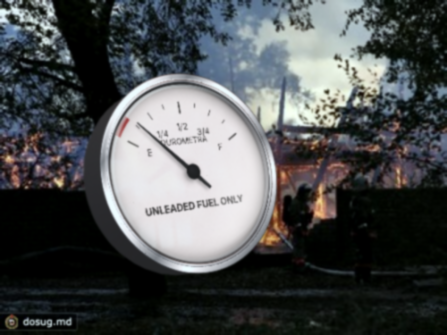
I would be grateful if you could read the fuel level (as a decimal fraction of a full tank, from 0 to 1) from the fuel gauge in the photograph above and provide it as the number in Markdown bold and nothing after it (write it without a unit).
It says **0.125**
